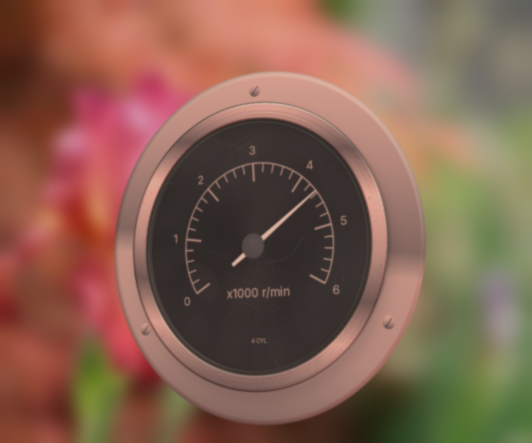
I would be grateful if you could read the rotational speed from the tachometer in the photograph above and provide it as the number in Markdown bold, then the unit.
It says **4400** rpm
